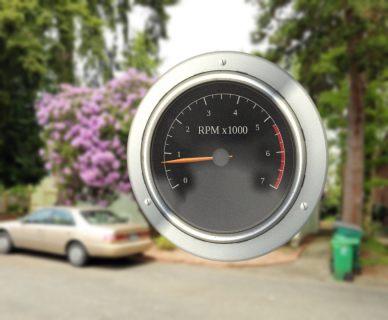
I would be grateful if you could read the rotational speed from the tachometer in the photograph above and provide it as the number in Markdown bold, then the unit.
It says **750** rpm
